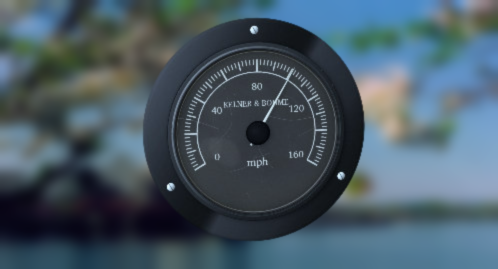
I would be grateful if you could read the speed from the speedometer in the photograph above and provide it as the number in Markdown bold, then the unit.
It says **100** mph
